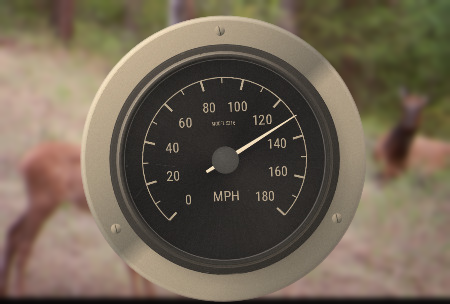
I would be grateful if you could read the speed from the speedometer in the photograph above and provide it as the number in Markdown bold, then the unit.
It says **130** mph
